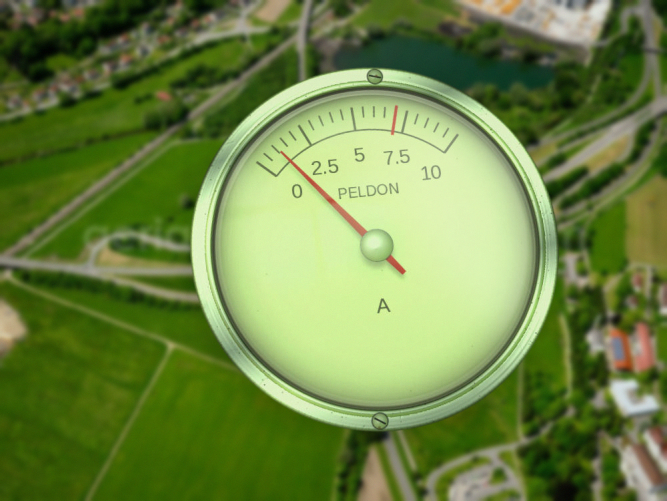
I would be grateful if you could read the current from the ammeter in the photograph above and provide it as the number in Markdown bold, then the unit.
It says **1** A
